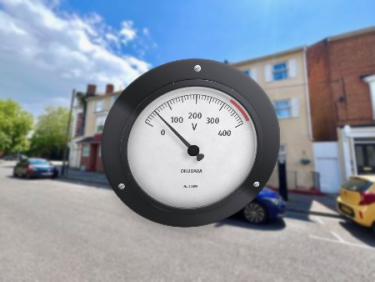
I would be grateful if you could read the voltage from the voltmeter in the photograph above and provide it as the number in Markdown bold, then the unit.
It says **50** V
